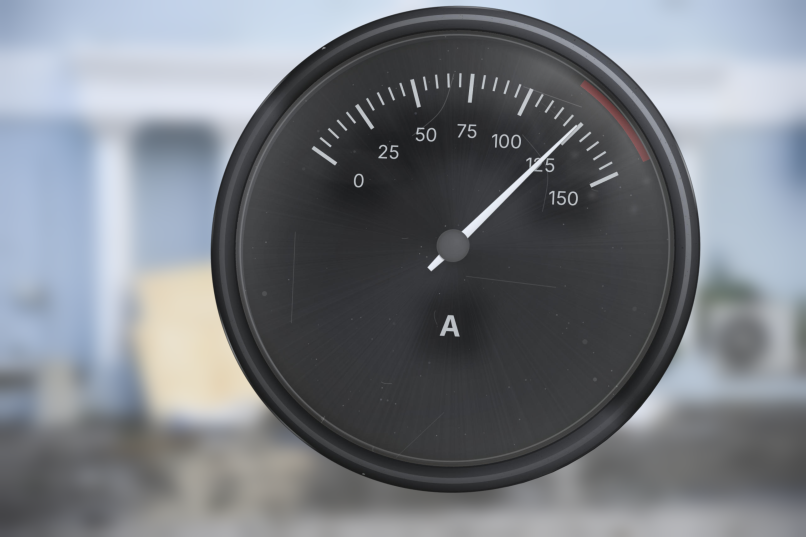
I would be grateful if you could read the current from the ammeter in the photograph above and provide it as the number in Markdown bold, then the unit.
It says **125** A
